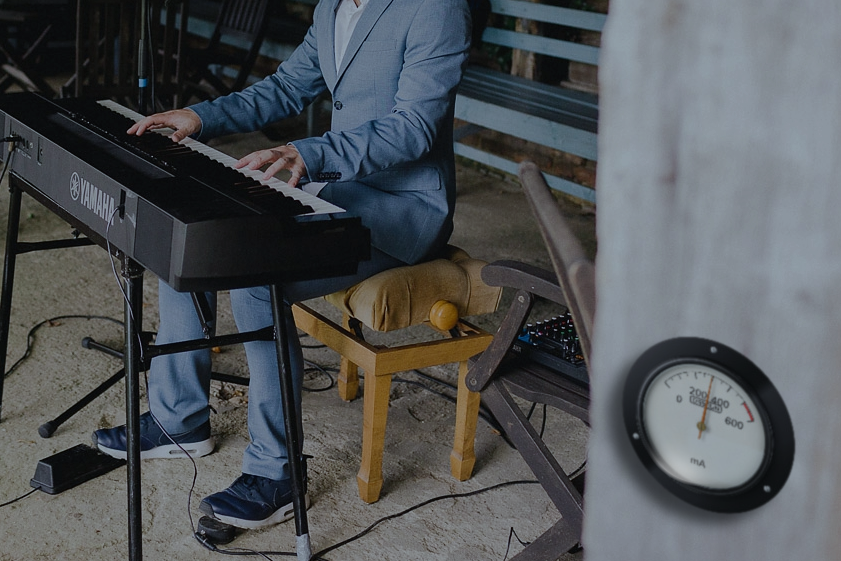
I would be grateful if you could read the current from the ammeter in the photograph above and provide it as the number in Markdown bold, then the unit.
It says **300** mA
